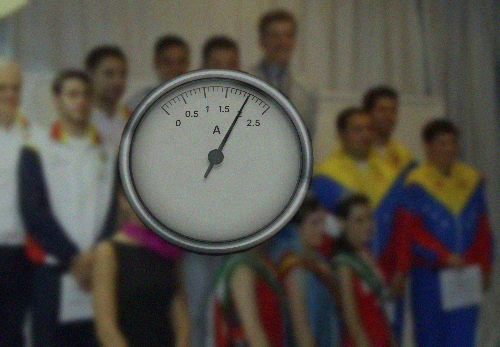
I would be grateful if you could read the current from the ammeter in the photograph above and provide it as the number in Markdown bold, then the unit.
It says **2** A
